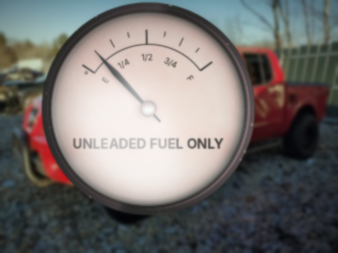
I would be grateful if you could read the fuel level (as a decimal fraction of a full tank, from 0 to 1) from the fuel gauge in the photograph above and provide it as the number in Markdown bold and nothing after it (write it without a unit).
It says **0.125**
